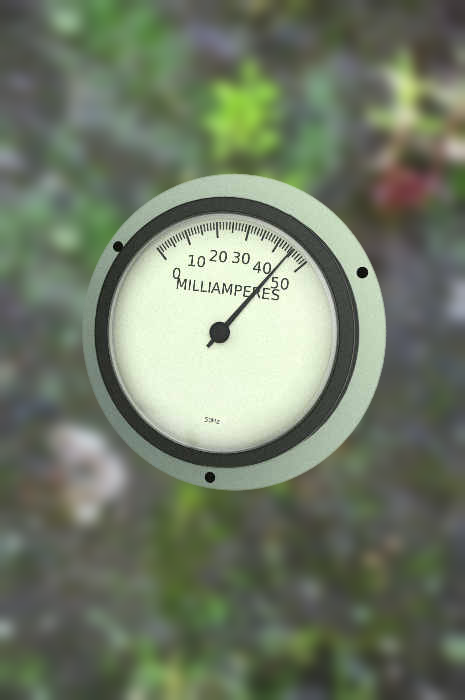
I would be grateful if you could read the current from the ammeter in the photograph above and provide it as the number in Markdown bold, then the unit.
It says **45** mA
